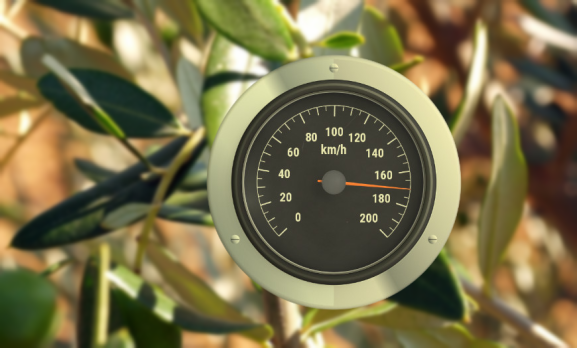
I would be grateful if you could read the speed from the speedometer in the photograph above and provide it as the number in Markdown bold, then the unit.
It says **170** km/h
